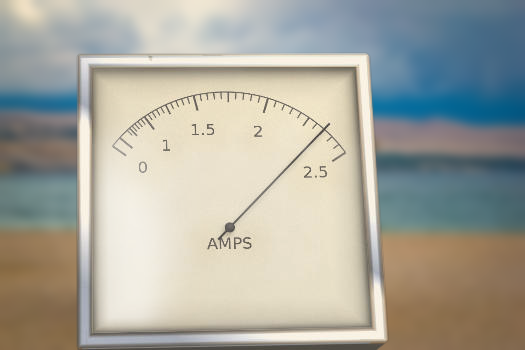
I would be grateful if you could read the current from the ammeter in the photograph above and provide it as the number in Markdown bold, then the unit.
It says **2.35** A
